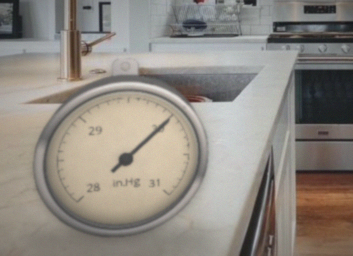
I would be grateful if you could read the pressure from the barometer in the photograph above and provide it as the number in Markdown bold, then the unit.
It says **30** inHg
